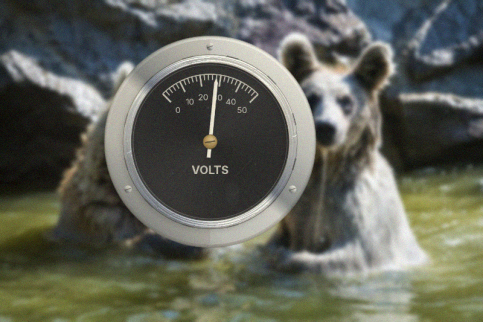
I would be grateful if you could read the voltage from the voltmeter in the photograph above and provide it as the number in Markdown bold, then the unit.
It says **28** V
